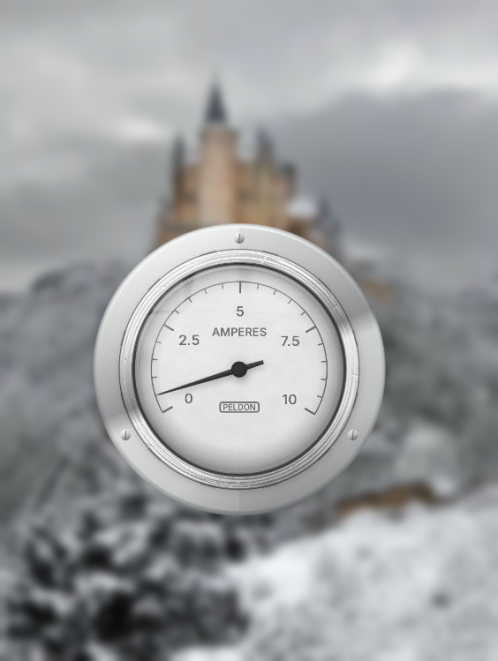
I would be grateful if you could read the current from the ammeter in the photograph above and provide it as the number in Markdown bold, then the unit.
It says **0.5** A
